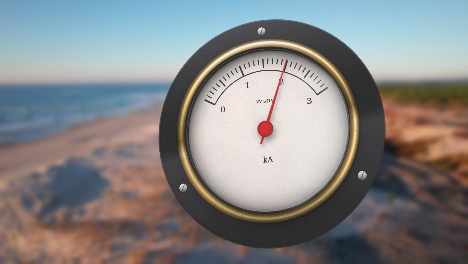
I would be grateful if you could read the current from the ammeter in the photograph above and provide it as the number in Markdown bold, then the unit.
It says **2** kA
